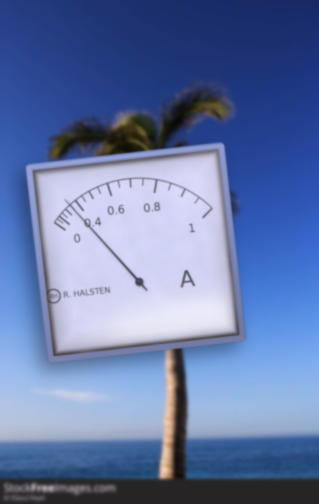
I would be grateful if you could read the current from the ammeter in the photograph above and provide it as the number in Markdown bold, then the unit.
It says **0.35** A
